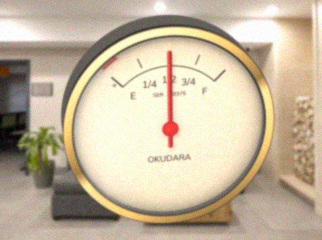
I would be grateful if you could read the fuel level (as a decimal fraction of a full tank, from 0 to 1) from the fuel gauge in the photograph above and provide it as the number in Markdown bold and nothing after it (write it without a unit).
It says **0.5**
